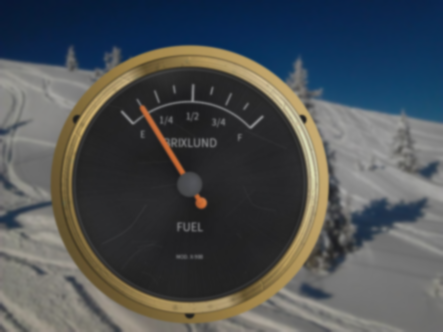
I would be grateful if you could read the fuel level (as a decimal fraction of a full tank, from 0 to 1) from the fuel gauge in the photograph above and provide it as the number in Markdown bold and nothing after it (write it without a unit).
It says **0.125**
